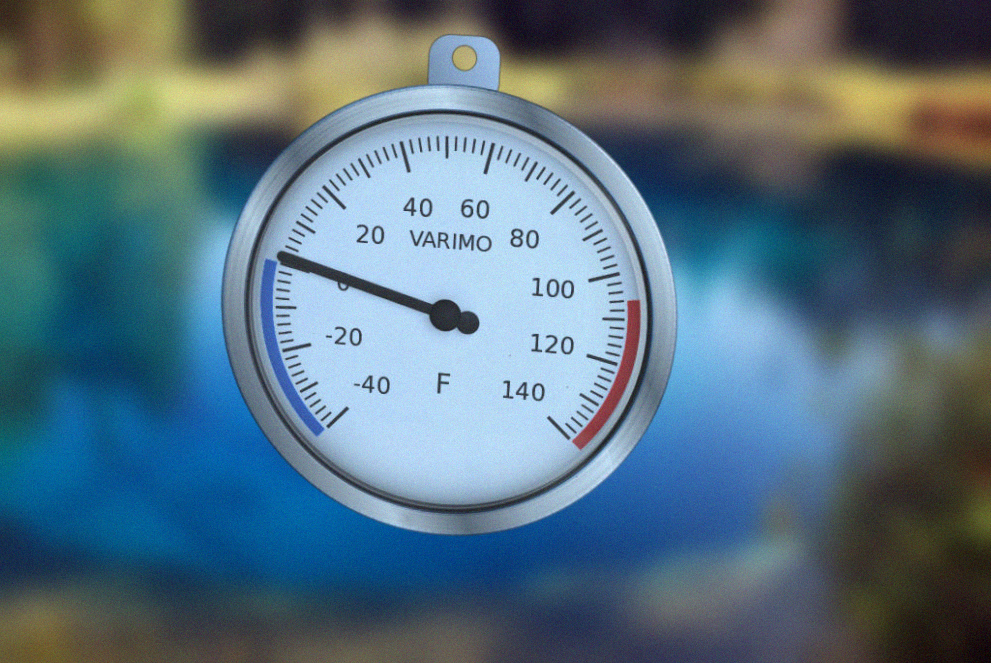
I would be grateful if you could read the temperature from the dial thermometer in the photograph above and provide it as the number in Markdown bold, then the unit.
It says **2** °F
